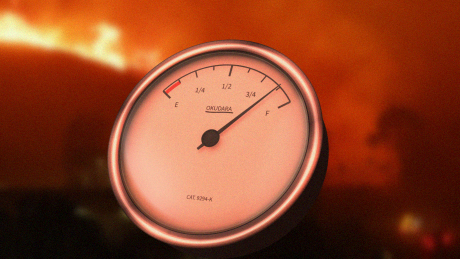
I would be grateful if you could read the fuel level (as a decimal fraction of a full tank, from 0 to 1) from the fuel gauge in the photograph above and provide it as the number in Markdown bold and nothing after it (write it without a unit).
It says **0.875**
